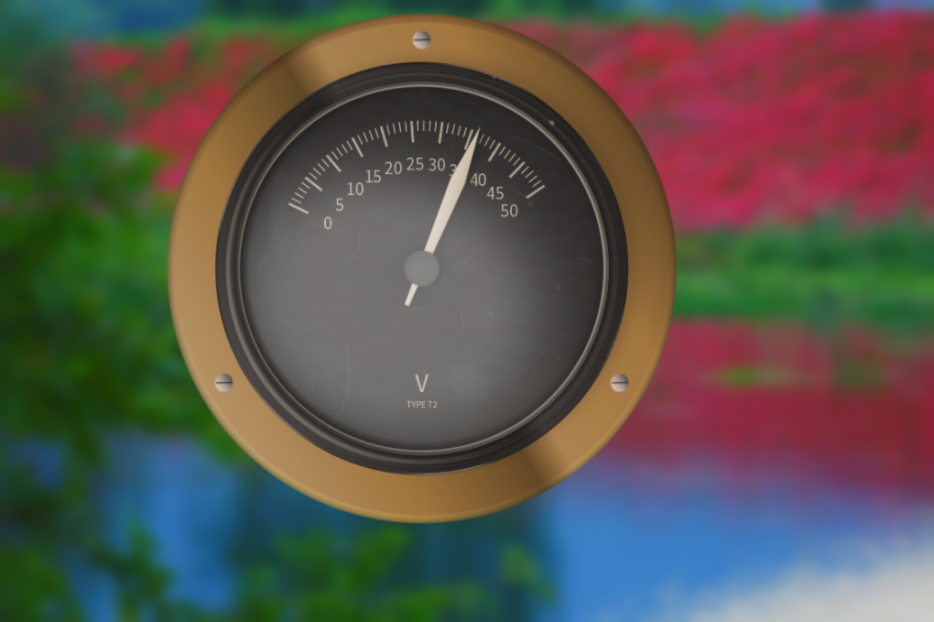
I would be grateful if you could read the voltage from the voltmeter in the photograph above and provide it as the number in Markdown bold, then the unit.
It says **36** V
